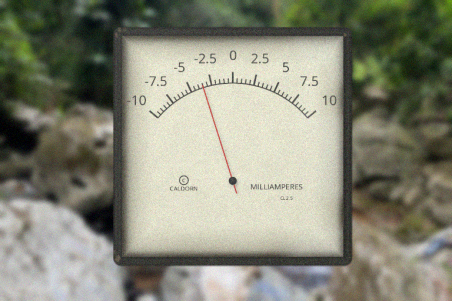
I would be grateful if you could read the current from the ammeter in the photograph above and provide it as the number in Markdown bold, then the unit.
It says **-3.5** mA
